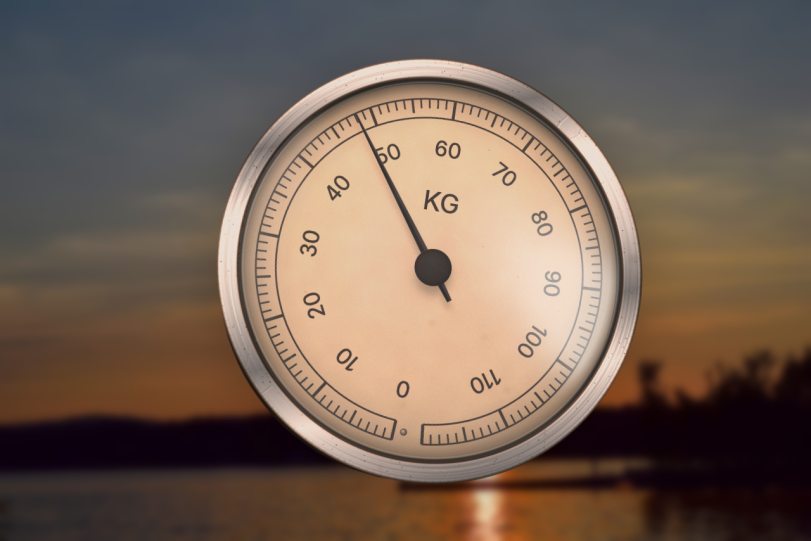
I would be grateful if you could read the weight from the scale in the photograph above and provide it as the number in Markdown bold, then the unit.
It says **48** kg
